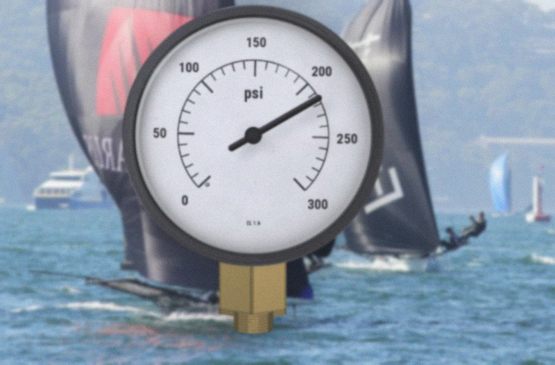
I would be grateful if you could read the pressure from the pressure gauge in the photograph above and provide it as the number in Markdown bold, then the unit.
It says **215** psi
